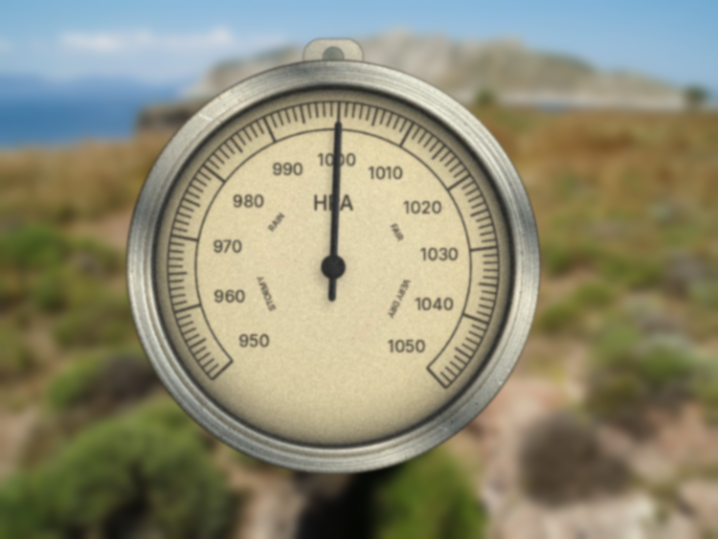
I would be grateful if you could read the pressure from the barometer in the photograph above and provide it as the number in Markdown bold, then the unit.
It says **1000** hPa
